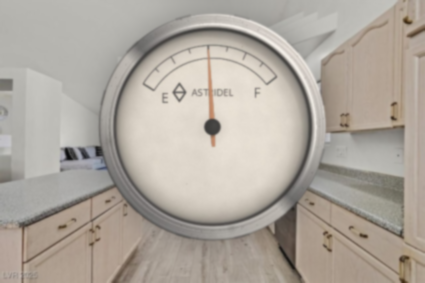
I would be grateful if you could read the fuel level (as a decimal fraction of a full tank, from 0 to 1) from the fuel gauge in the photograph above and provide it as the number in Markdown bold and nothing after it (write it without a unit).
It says **0.5**
